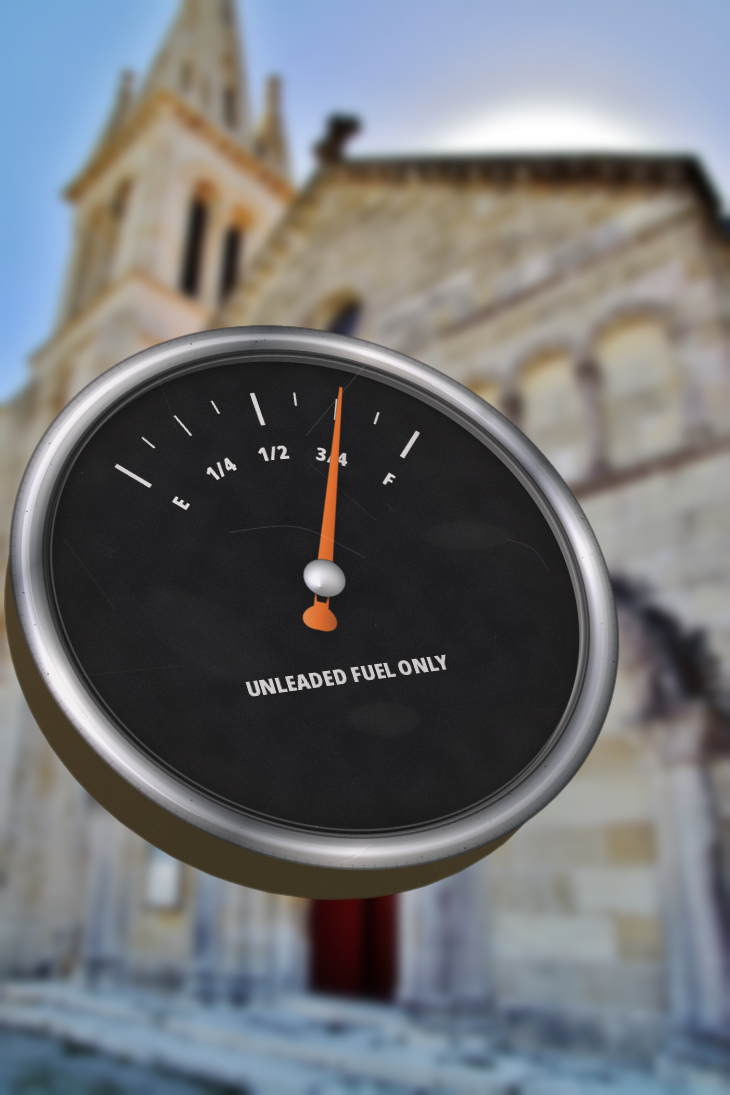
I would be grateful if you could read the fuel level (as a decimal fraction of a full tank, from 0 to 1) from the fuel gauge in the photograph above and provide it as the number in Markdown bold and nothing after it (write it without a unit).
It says **0.75**
